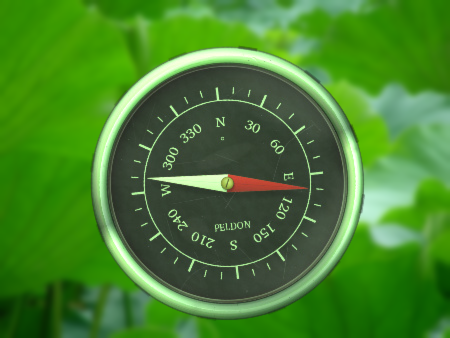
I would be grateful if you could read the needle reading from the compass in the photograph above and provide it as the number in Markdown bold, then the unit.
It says **100** °
